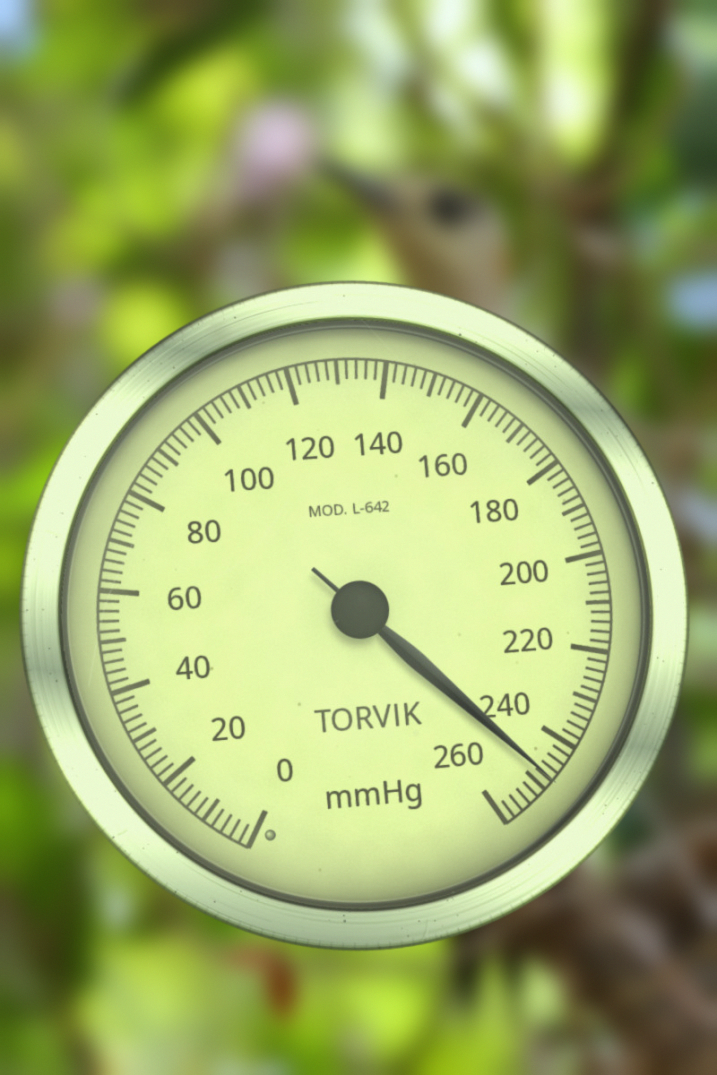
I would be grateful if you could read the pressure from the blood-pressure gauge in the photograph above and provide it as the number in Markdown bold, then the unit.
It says **248** mmHg
